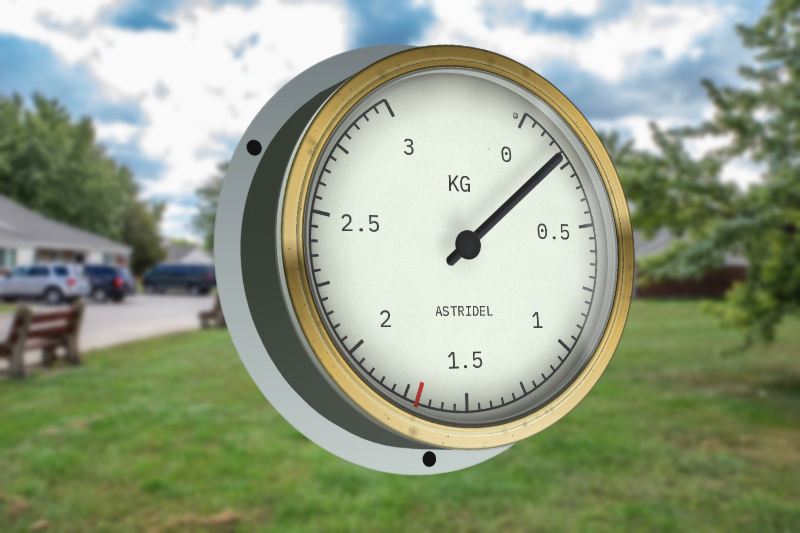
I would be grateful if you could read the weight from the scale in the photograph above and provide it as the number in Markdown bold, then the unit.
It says **0.2** kg
